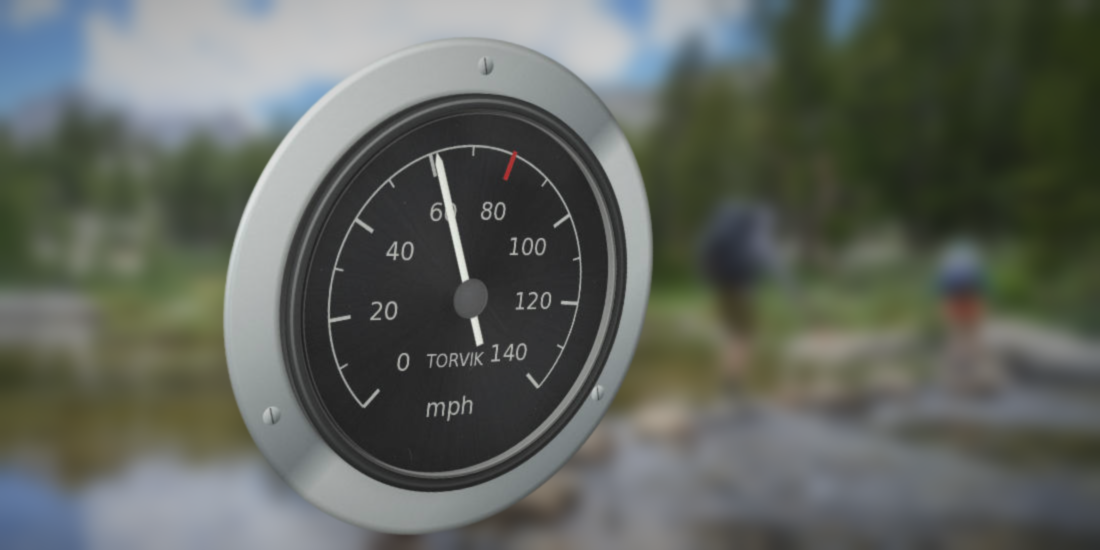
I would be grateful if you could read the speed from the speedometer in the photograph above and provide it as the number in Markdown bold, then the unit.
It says **60** mph
